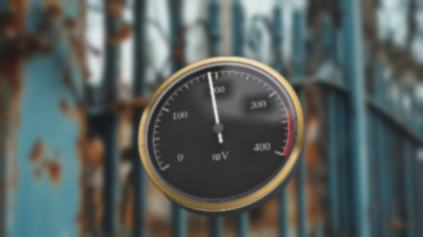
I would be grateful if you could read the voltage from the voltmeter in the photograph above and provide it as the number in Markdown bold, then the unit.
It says **190** mV
